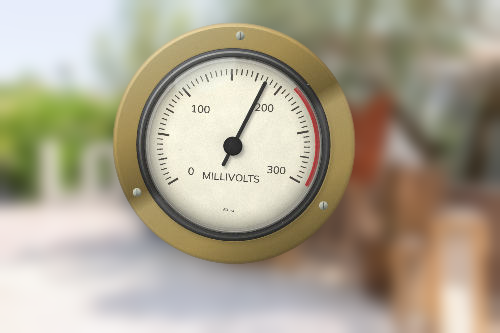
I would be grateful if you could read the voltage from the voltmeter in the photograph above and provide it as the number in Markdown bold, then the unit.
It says **185** mV
